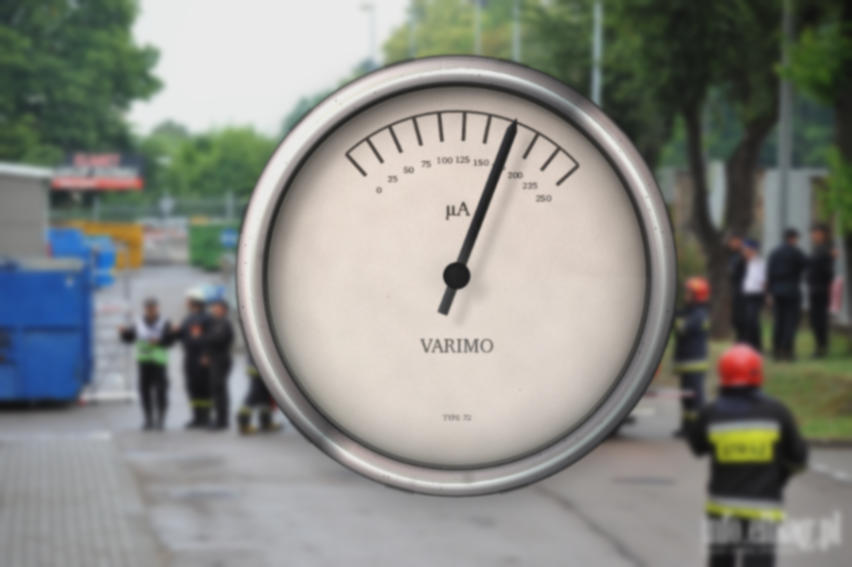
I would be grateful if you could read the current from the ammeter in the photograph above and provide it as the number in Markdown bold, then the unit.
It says **175** µA
